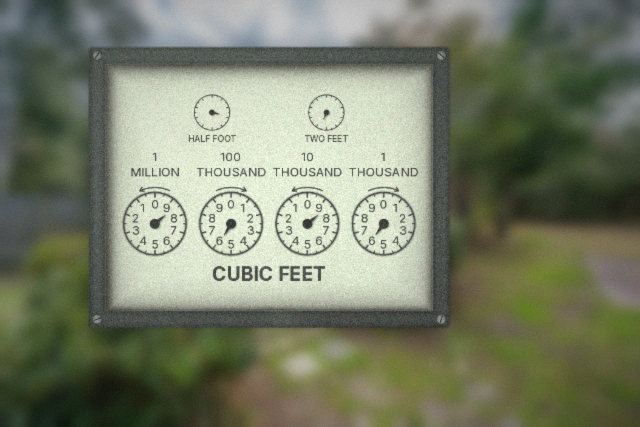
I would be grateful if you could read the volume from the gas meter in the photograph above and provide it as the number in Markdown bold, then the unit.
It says **858600** ft³
